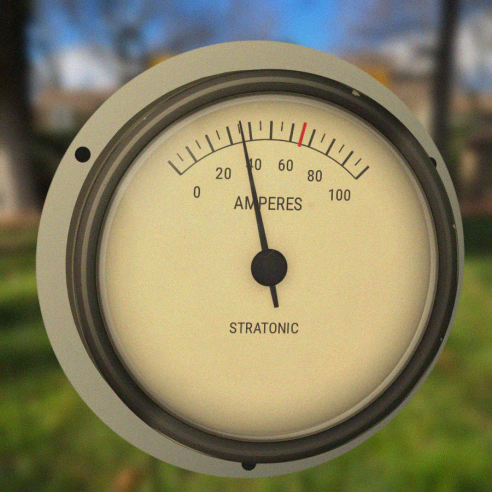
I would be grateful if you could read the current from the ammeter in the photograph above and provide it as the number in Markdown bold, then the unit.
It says **35** A
